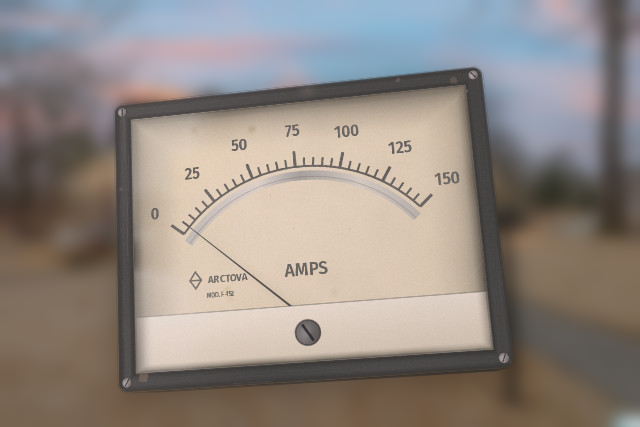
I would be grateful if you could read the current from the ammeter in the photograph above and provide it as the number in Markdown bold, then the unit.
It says **5** A
